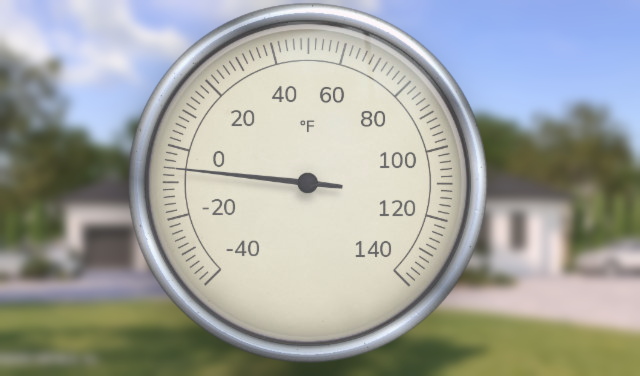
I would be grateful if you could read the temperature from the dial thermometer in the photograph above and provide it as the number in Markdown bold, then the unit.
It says **-6** °F
